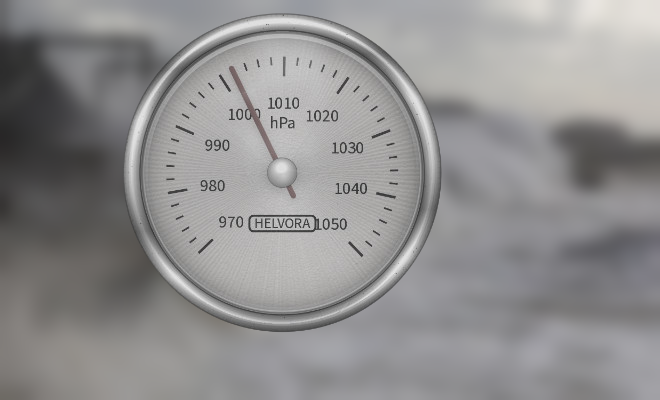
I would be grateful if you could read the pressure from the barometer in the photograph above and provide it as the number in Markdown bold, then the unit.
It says **1002** hPa
